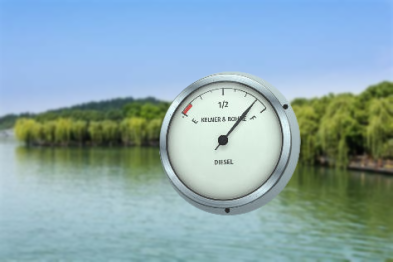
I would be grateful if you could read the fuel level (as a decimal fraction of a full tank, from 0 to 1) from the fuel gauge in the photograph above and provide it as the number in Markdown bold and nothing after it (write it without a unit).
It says **0.875**
